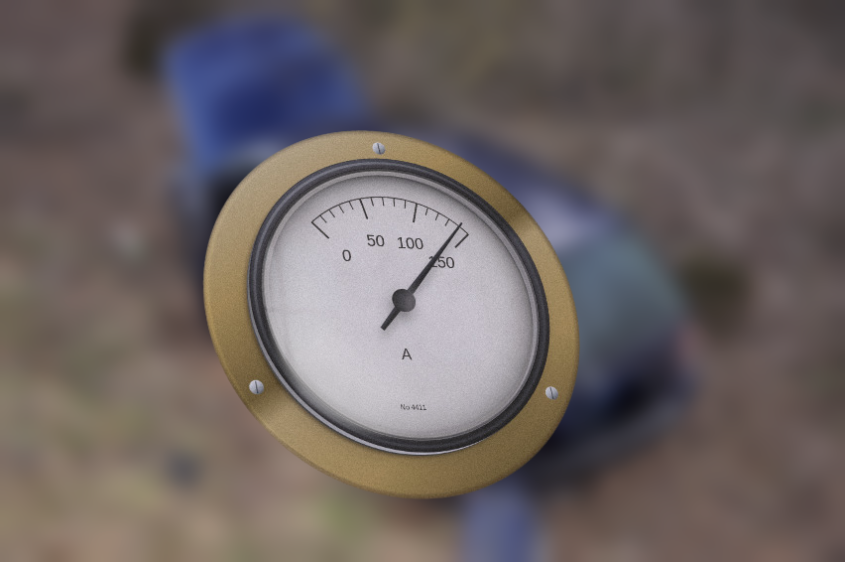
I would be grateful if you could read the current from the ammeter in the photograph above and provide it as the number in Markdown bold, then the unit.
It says **140** A
